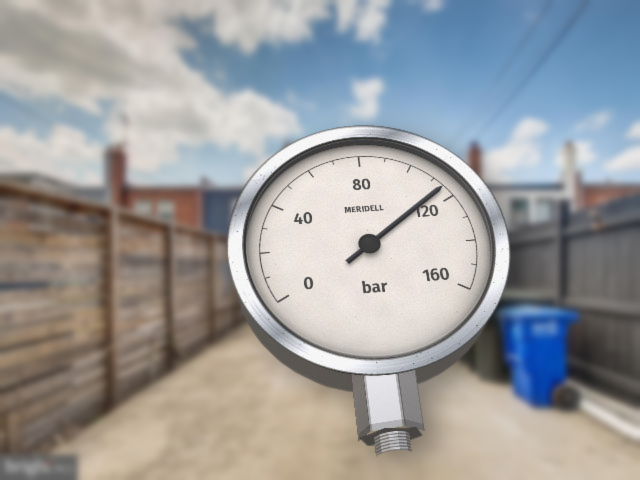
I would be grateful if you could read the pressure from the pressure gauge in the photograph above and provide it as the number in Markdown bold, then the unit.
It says **115** bar
